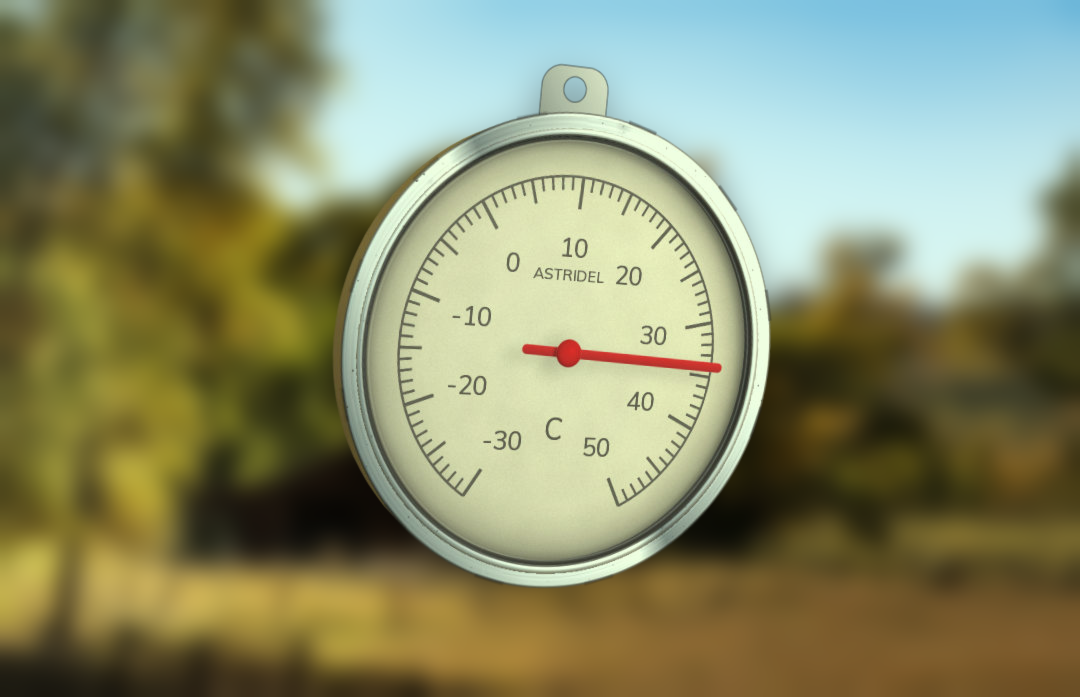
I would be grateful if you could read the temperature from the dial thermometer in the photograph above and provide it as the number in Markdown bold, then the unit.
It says **34** °C
